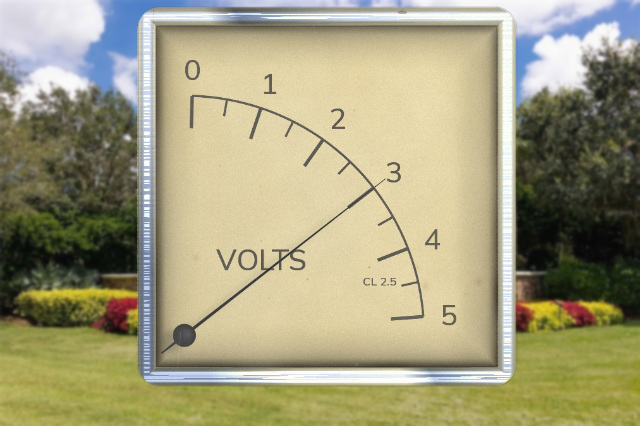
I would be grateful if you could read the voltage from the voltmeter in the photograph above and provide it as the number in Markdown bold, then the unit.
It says **3** V
